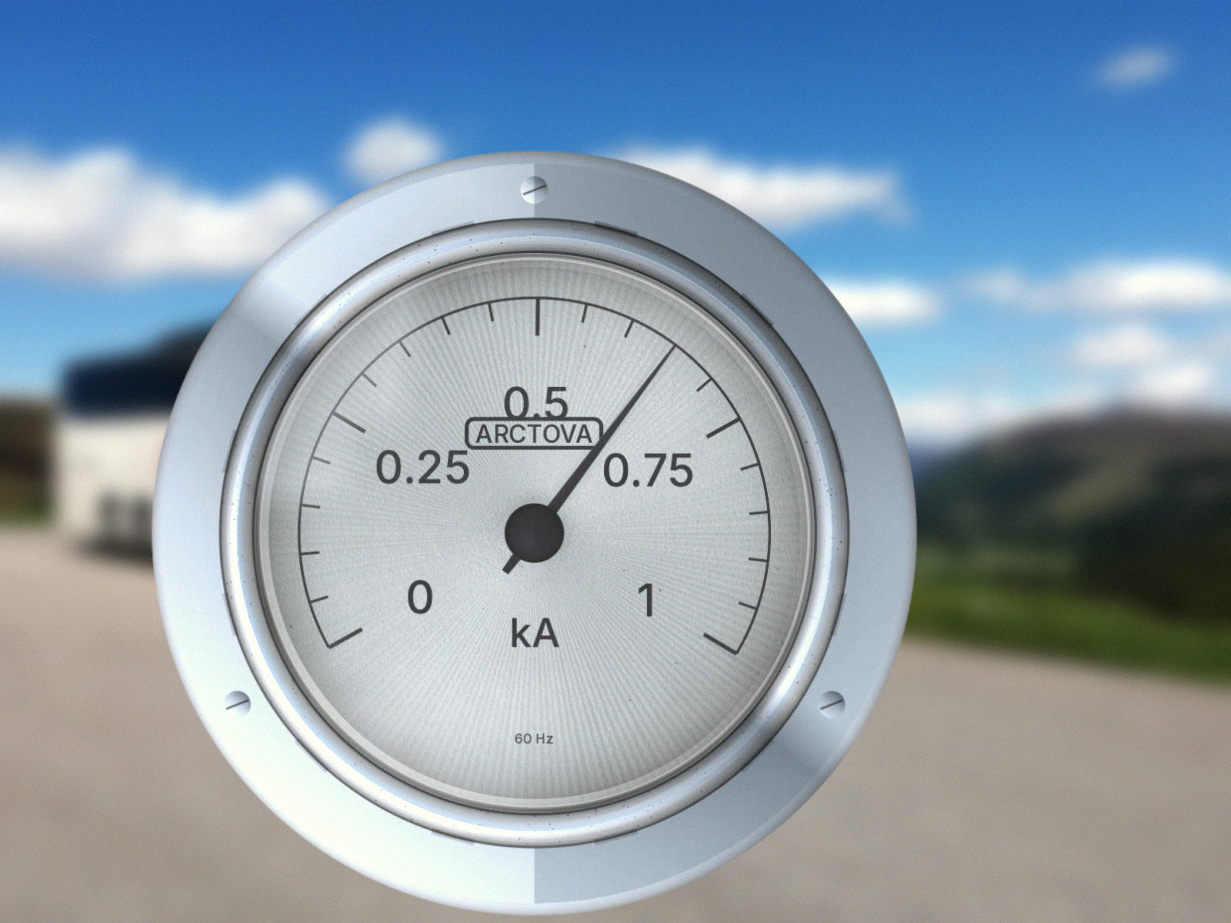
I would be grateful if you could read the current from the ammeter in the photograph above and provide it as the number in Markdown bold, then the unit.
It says **0.65** kA
